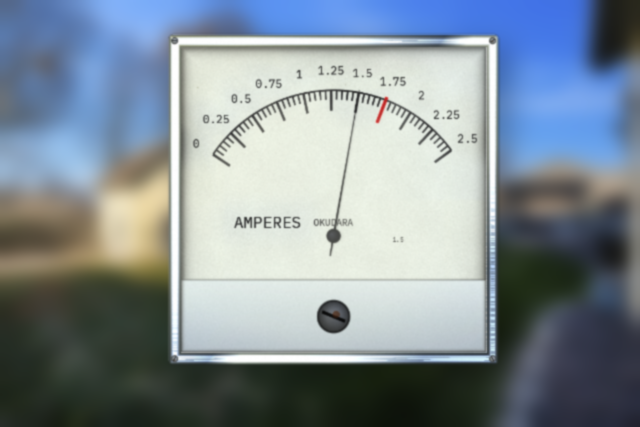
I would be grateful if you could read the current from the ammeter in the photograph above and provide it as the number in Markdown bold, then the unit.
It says **1.5** A
